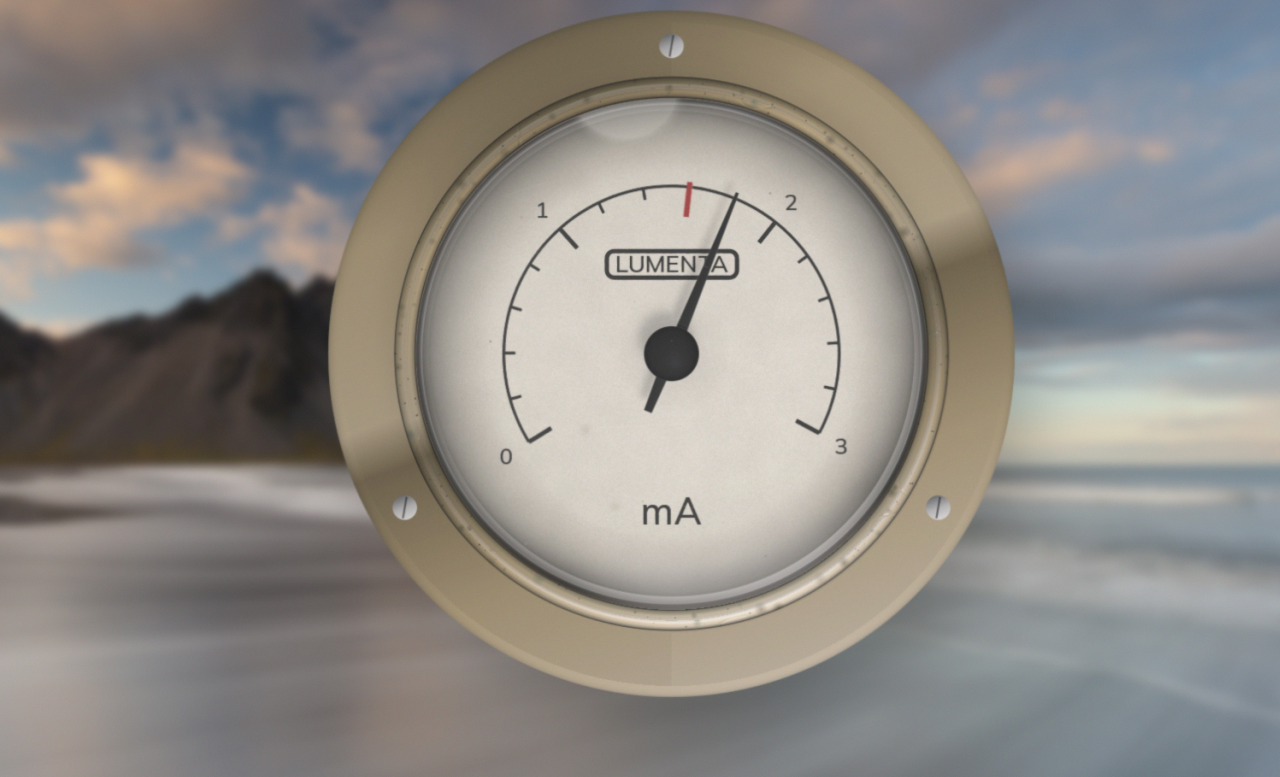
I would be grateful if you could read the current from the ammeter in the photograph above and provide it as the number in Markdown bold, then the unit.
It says **1.8** mA
